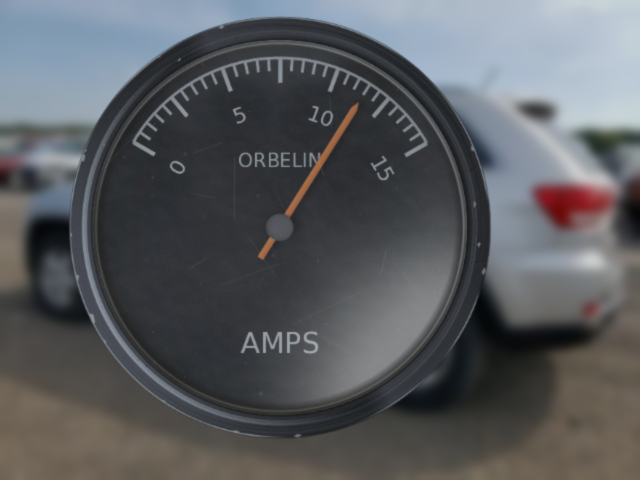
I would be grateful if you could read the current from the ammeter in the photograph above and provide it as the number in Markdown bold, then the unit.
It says **11.5** A
